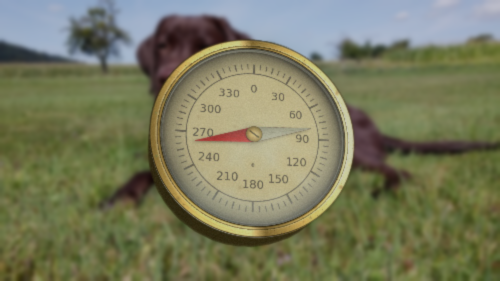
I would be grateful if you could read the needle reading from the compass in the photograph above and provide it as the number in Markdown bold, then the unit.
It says **260** °
